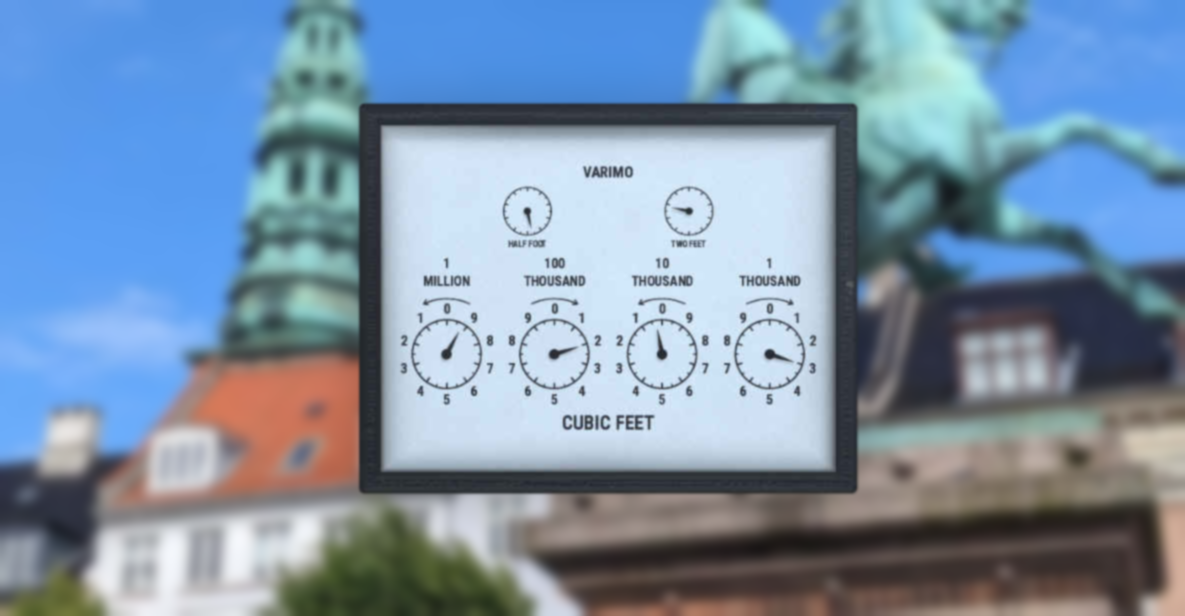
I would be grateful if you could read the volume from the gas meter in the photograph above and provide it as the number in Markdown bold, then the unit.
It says **920300** ft³
